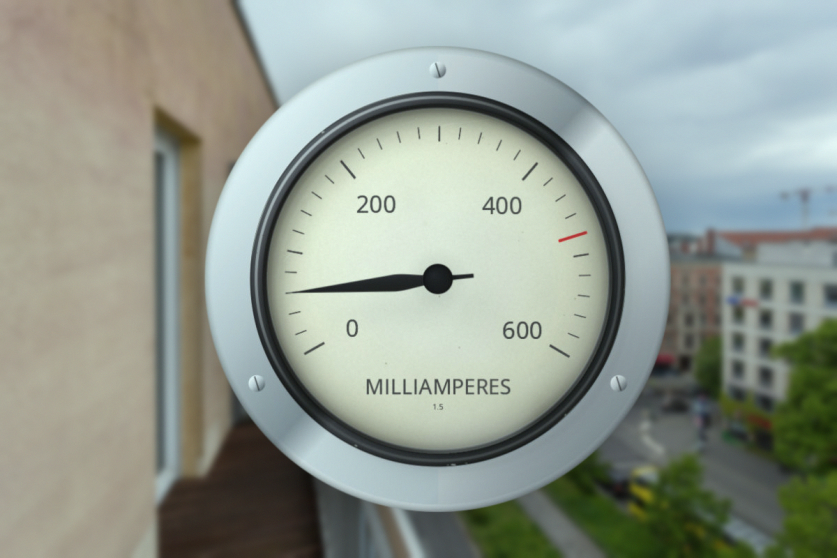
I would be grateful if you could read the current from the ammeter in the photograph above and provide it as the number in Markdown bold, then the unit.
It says **60** mA
